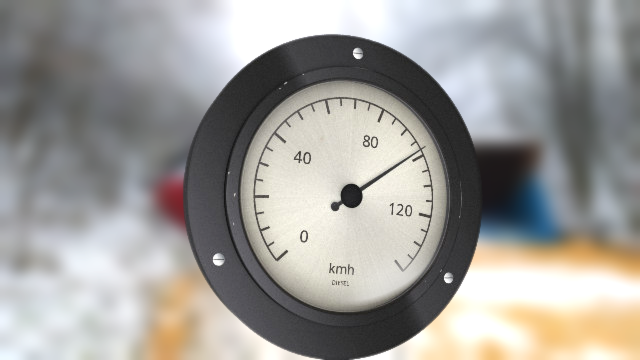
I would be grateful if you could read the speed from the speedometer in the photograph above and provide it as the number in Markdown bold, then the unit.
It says **97.5** km/h
